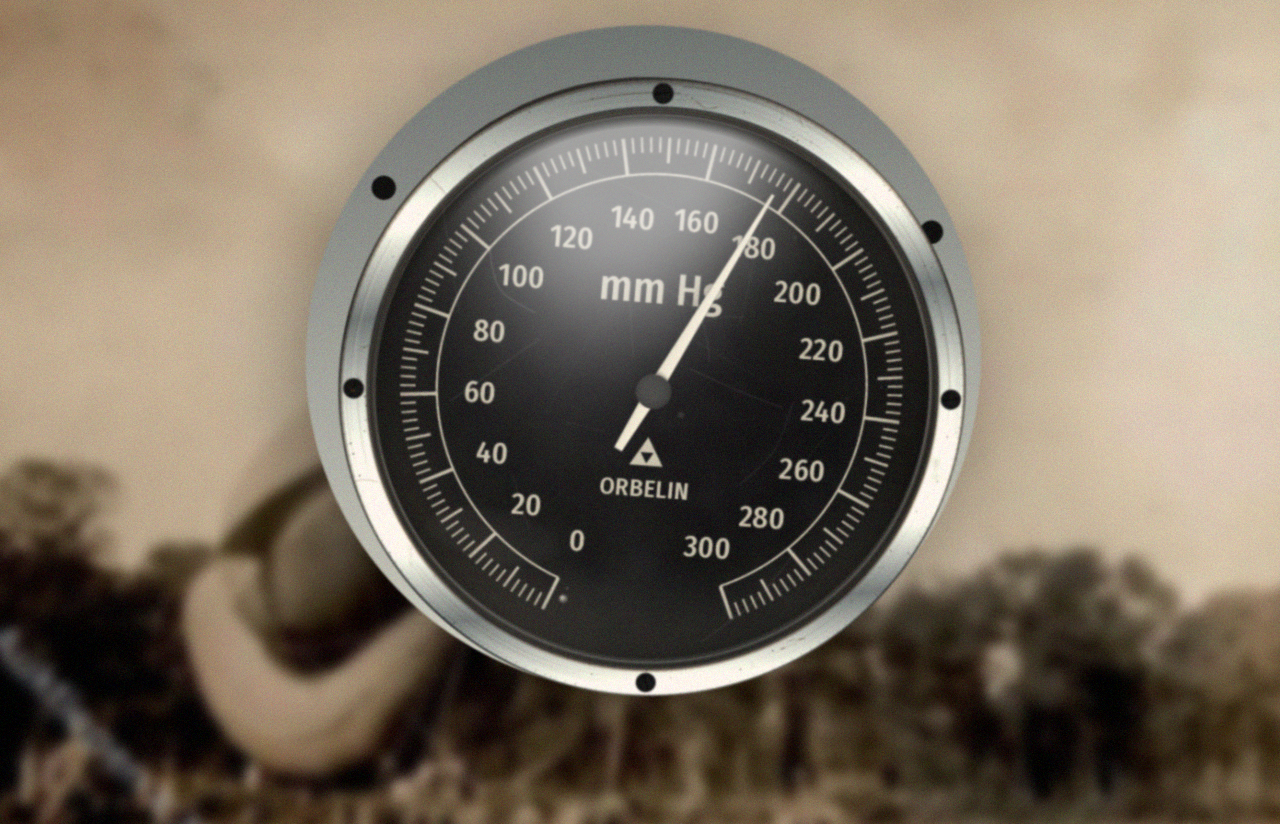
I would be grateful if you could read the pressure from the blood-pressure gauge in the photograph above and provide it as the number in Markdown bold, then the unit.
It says **176** mmHg
